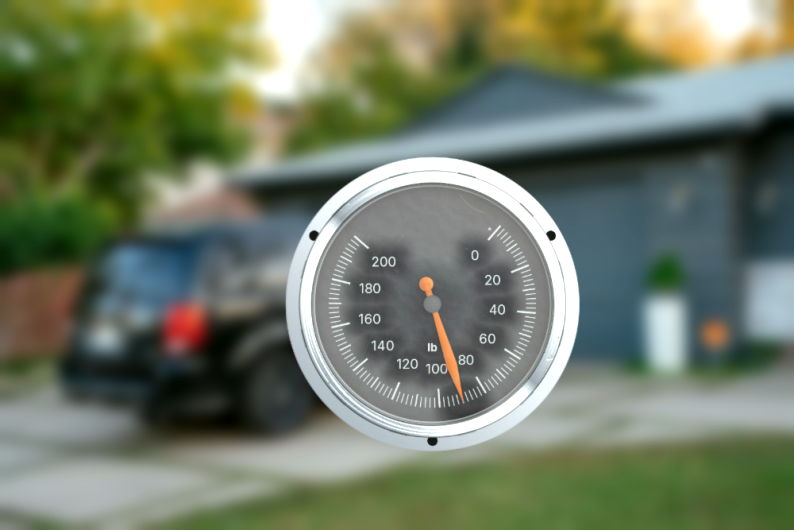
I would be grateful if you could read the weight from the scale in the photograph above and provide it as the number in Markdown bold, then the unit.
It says **90** lb
